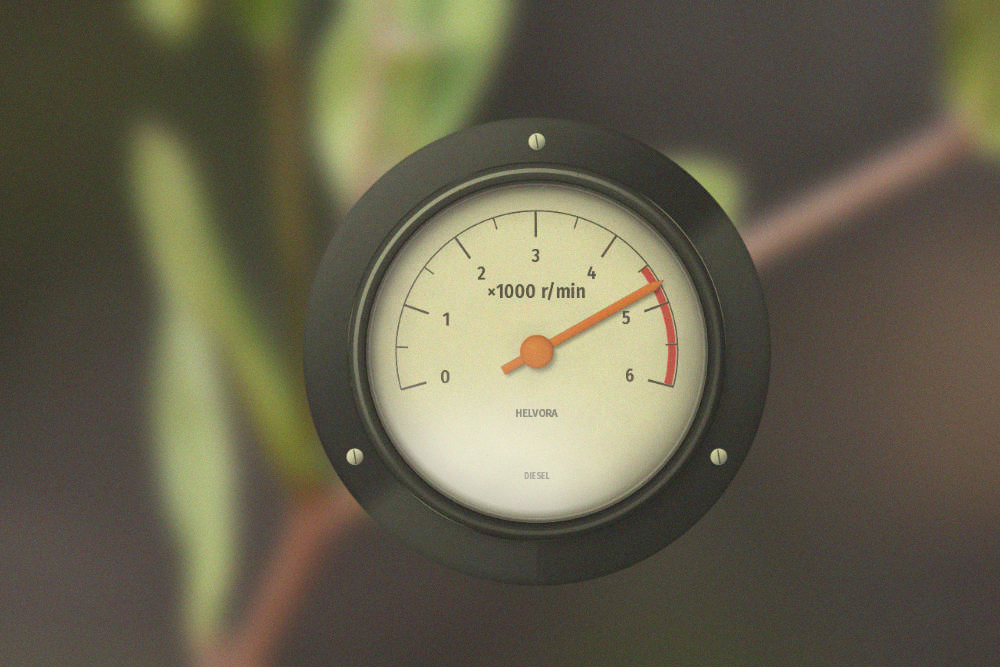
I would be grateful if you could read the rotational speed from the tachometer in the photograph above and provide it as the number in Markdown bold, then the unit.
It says **4750** rpm
